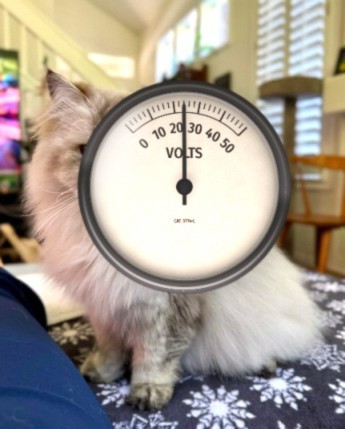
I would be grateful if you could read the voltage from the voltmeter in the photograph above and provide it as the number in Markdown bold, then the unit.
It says **24** V
